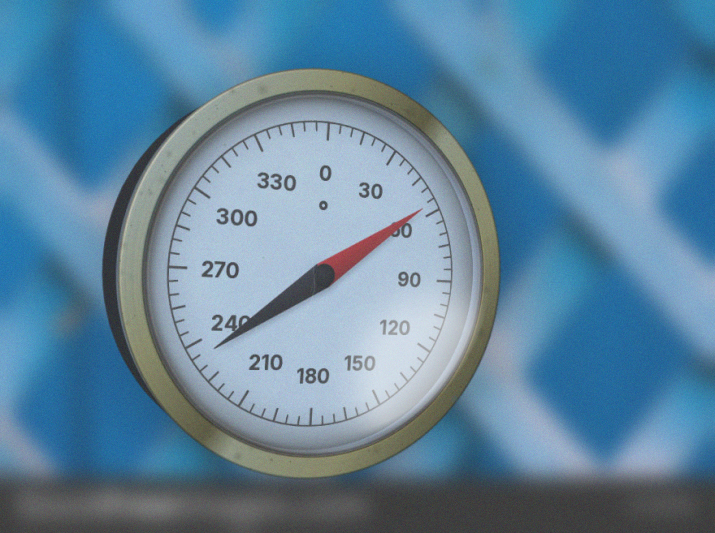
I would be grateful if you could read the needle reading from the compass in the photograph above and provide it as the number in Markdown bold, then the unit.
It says **55** °
